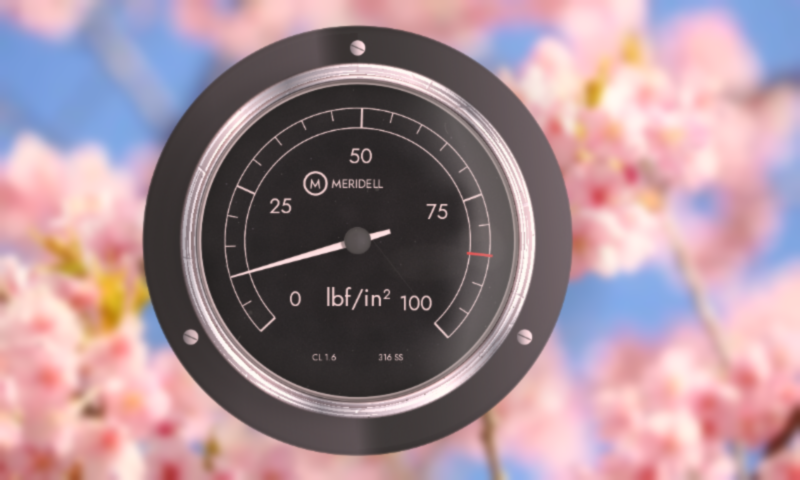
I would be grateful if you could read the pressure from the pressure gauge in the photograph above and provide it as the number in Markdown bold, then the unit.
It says **10** psi
